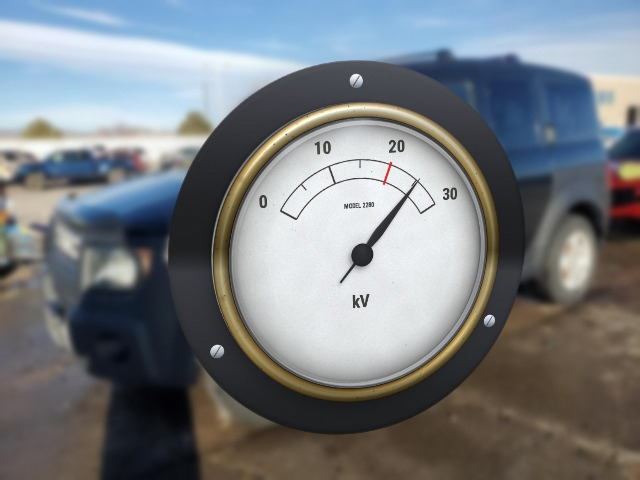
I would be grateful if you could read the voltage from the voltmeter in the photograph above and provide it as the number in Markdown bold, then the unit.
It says **25** kV
